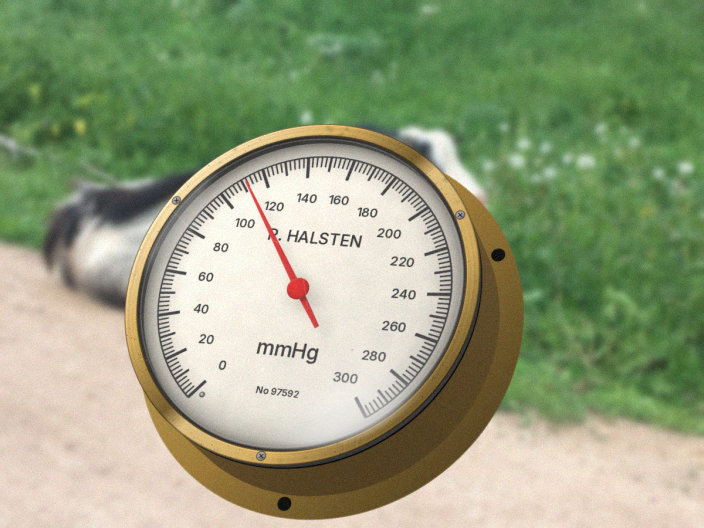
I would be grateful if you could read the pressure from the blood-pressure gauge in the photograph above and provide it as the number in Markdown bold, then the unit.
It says **112** mmHg
